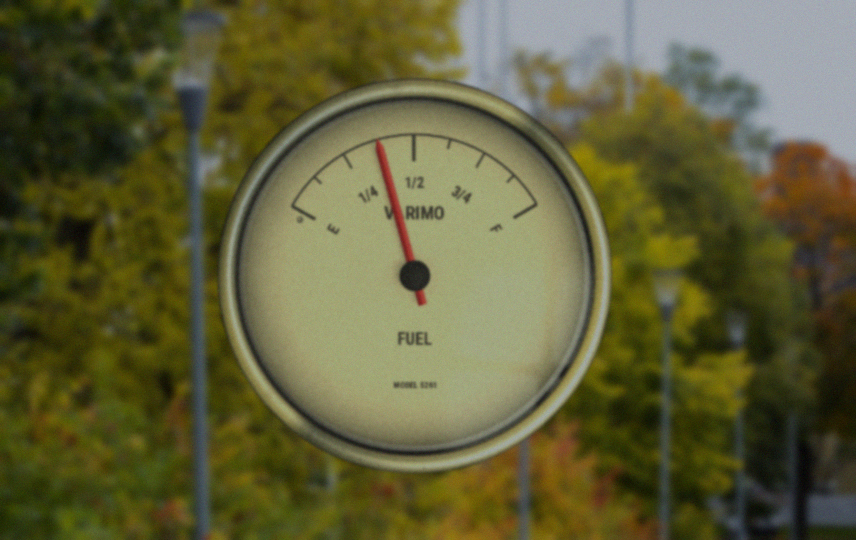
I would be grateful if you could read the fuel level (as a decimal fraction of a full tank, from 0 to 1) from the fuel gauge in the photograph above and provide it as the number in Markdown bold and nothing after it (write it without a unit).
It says **0.375**
